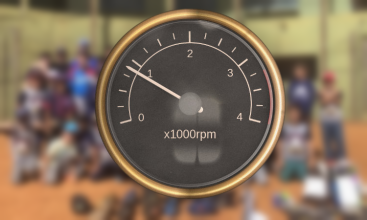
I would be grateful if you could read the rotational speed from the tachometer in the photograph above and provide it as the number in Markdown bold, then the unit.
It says **875** rpm
